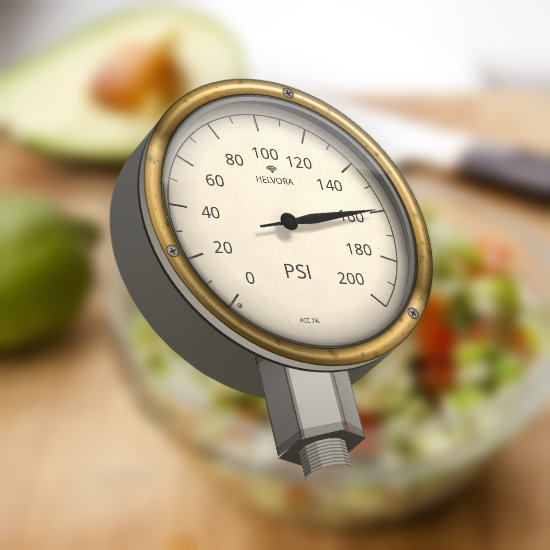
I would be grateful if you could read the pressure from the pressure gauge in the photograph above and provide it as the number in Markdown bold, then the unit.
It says **160** psi
